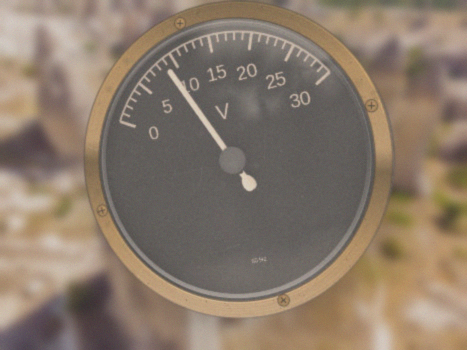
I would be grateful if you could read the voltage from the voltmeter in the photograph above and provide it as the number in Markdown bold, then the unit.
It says **9** V
